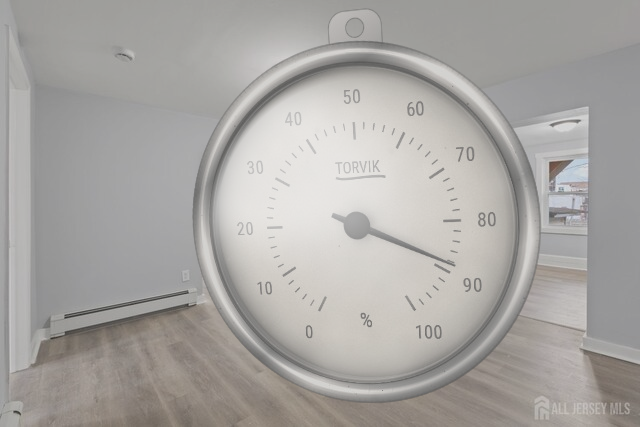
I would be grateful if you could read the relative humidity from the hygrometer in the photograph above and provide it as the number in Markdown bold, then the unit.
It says **88** %
